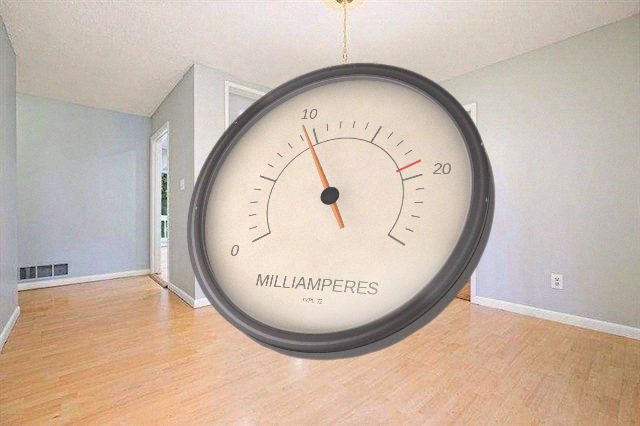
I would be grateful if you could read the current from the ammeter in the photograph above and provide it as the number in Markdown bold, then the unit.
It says **9.5** mA
